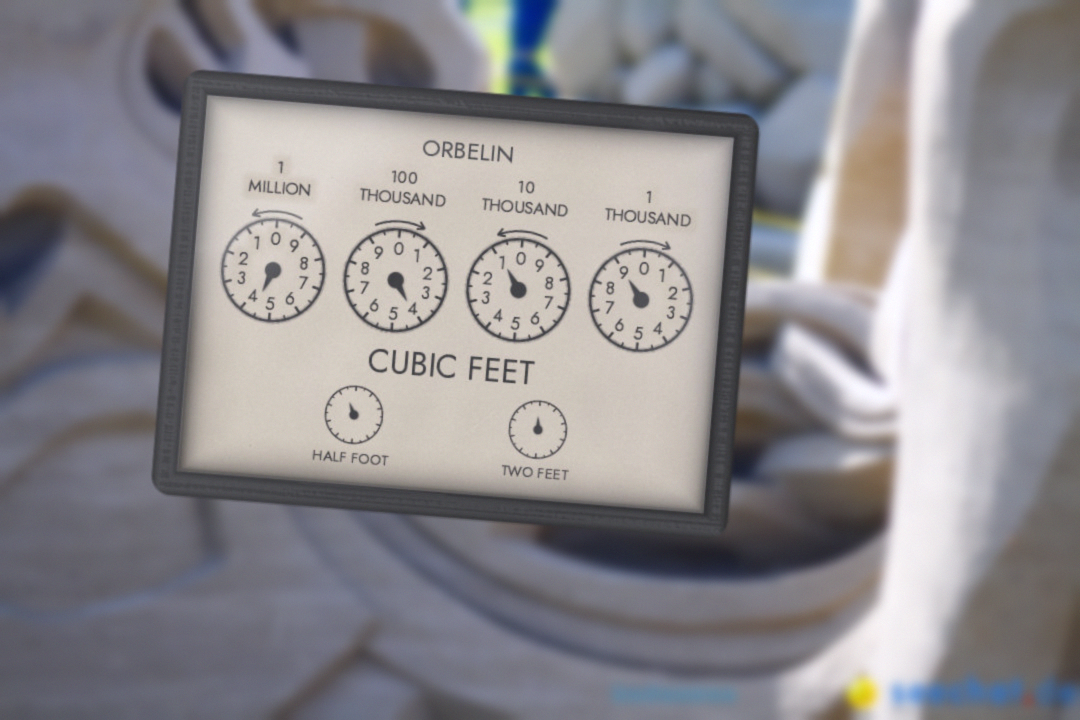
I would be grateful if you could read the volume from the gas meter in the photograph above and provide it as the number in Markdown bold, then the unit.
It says **440900** ft³
